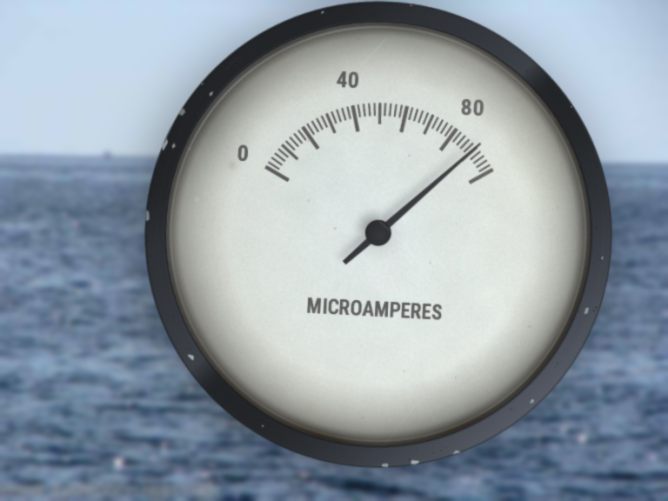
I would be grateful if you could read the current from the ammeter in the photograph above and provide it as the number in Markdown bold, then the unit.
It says **90** µA
